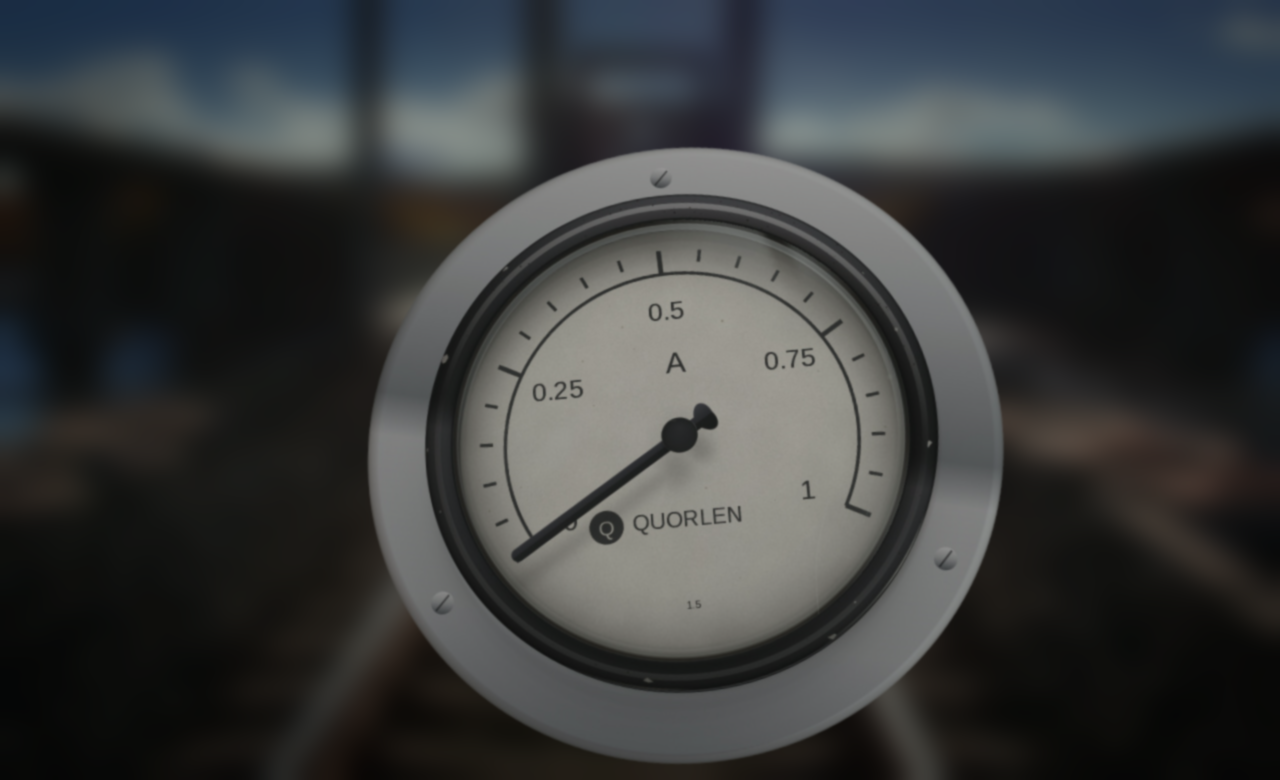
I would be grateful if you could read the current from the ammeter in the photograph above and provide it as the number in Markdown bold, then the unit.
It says **0** A
